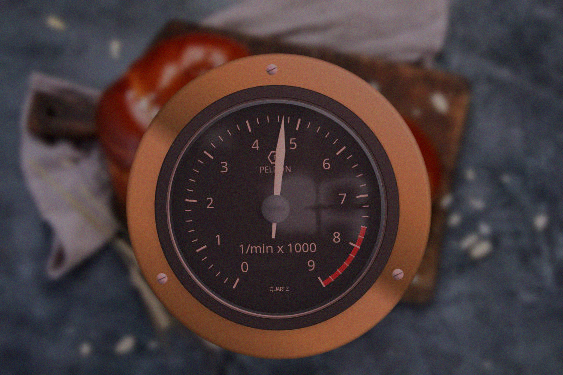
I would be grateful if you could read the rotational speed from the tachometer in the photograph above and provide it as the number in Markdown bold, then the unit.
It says **4700** rpm
